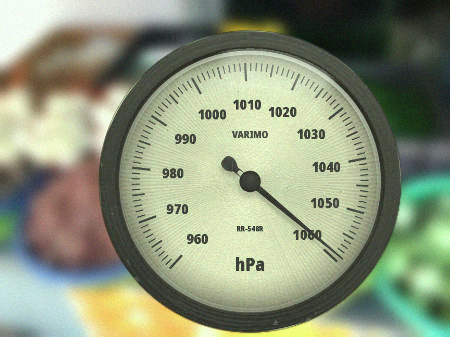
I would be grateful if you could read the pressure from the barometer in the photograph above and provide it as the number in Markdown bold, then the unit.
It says **1059** hPa
